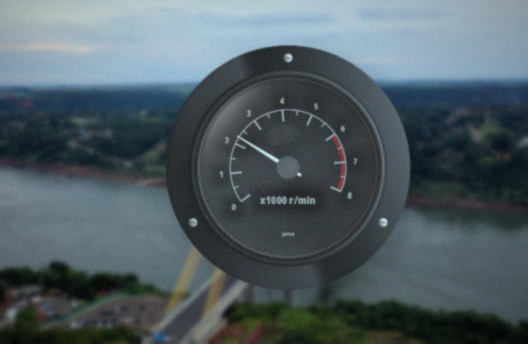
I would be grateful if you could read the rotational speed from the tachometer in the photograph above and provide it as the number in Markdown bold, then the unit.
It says **2250** rpm
